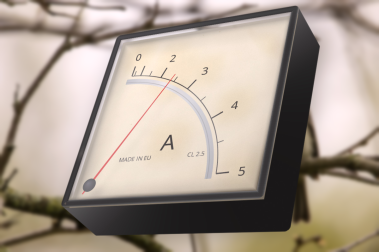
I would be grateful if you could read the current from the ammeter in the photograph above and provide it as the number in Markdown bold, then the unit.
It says **2.5** A
